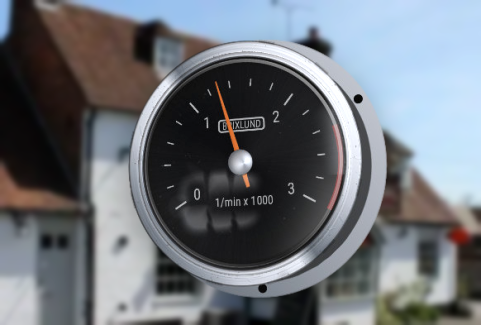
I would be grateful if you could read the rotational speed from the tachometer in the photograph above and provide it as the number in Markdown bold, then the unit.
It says **1300** rpm
